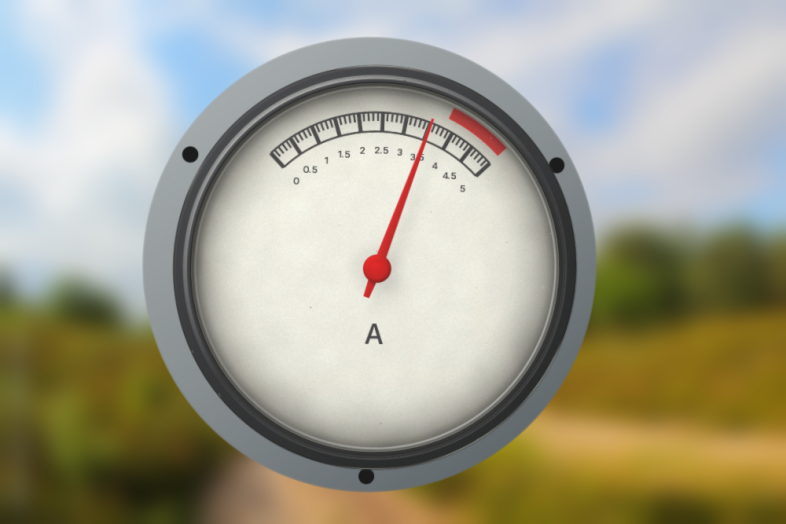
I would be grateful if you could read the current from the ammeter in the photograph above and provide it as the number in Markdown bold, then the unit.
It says **3.5** A
